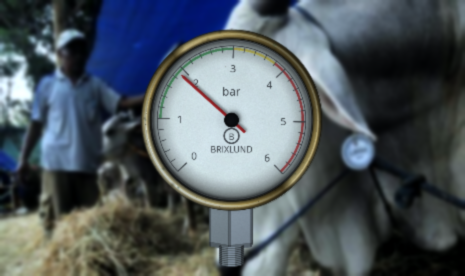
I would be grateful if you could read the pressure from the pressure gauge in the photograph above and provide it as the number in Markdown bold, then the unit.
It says **1.9** bar
